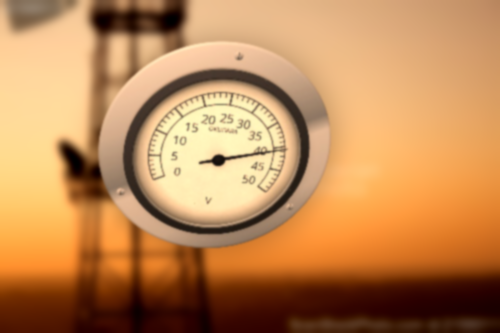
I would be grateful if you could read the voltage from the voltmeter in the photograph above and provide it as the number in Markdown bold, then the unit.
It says **40** V
